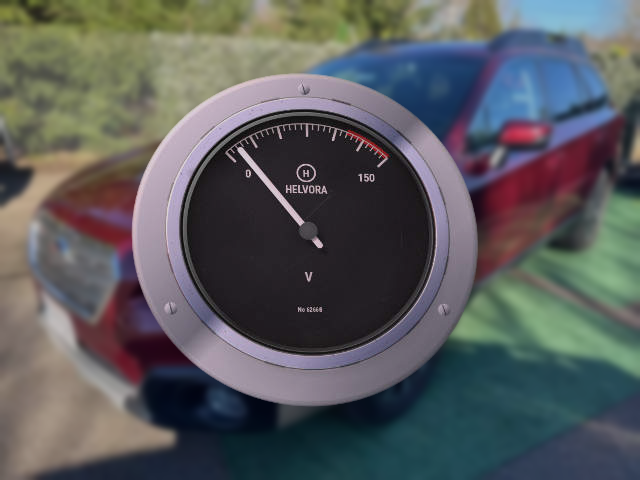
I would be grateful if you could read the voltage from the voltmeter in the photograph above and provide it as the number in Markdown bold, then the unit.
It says **10** V
